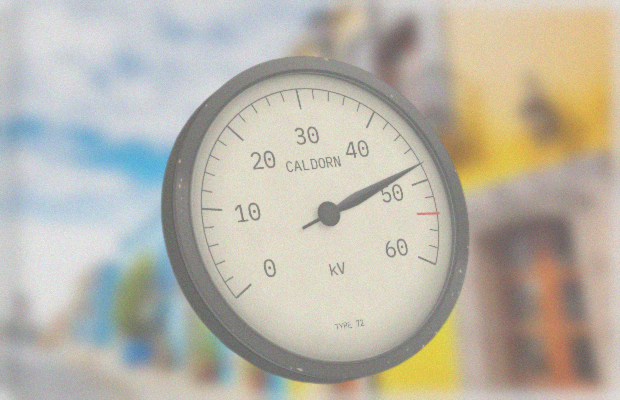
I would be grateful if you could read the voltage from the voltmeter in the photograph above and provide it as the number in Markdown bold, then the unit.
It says **48** kV
